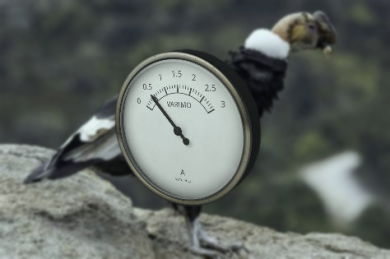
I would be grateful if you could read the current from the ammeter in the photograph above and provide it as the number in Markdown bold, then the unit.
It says **0.5** A
